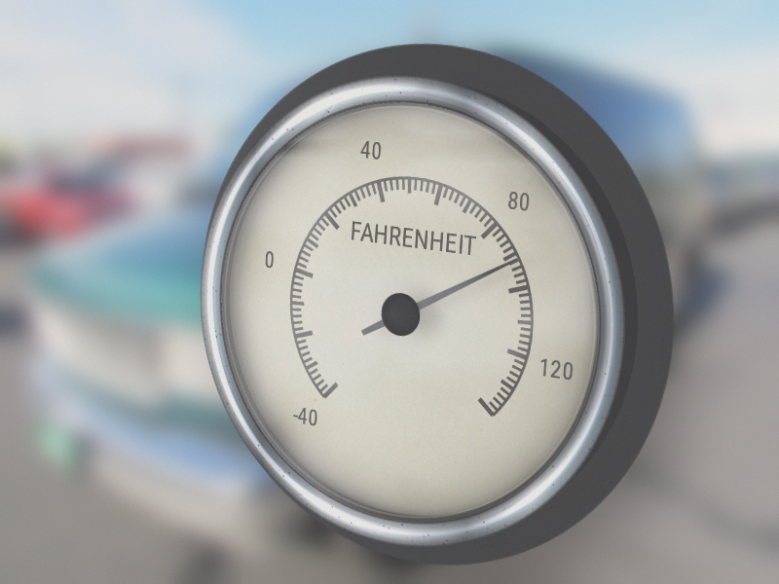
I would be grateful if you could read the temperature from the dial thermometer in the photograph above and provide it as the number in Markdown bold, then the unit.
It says **92** °F
